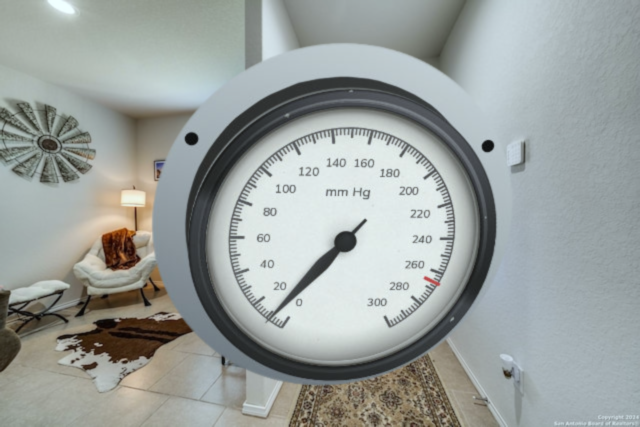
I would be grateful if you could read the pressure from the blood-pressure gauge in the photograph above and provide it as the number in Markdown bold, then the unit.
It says **10** mmHg
